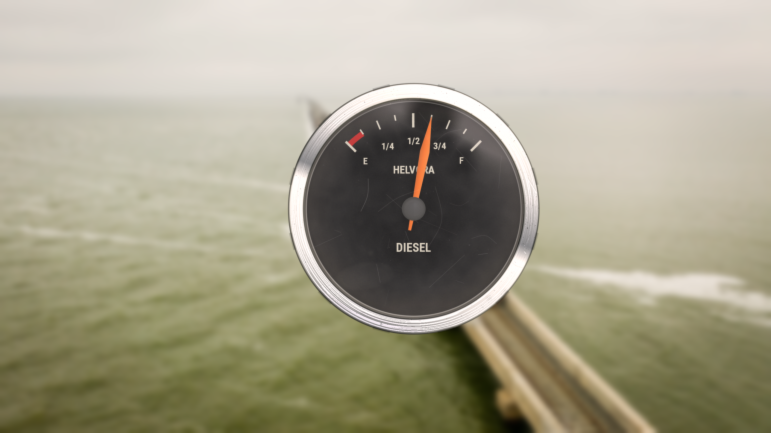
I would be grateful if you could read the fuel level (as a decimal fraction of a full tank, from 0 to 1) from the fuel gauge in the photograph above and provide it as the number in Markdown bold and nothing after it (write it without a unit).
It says **0.625**
